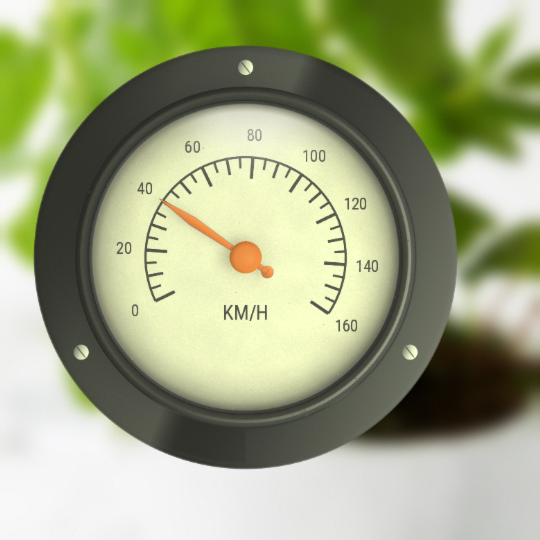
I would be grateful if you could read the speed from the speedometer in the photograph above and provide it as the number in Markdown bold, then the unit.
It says **40** km/h
